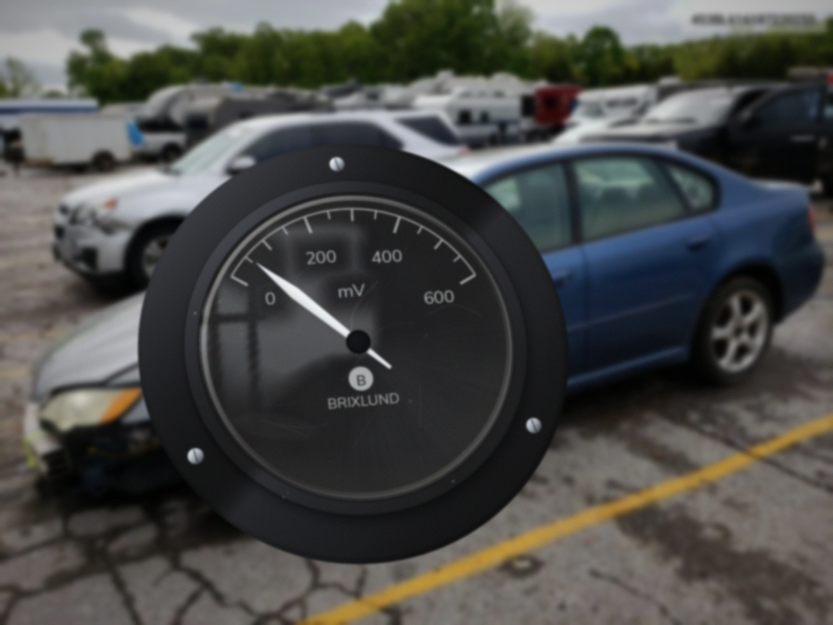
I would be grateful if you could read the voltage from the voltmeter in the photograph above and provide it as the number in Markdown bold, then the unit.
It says **50** mV
